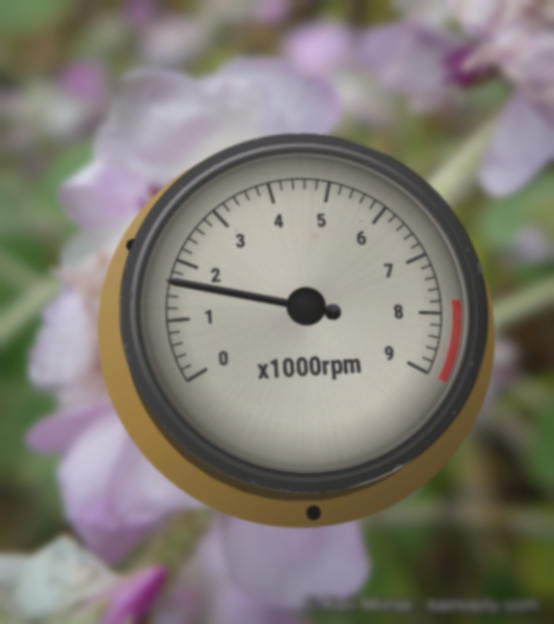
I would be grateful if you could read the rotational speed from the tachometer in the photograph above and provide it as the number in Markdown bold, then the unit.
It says **1600** rpm
